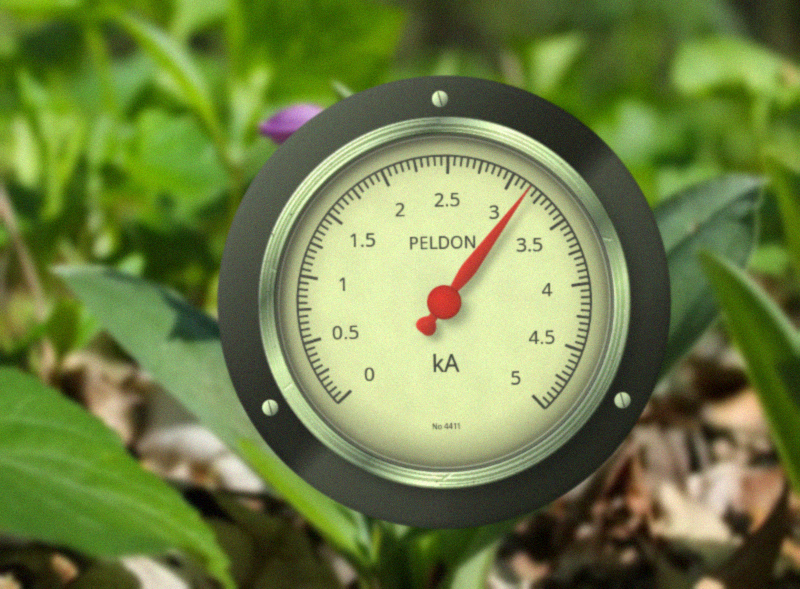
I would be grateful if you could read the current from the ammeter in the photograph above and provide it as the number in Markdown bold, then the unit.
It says **3.15** kA
